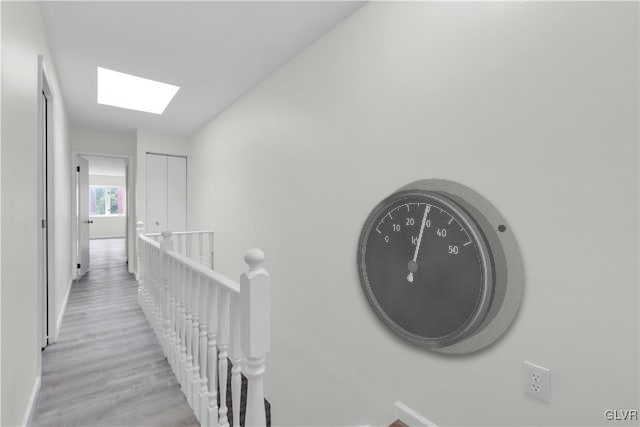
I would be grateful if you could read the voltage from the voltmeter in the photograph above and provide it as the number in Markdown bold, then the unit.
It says **30** kV
